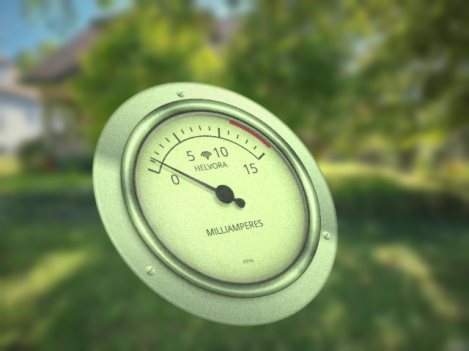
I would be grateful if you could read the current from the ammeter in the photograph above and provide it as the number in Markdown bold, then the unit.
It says **1** mA
